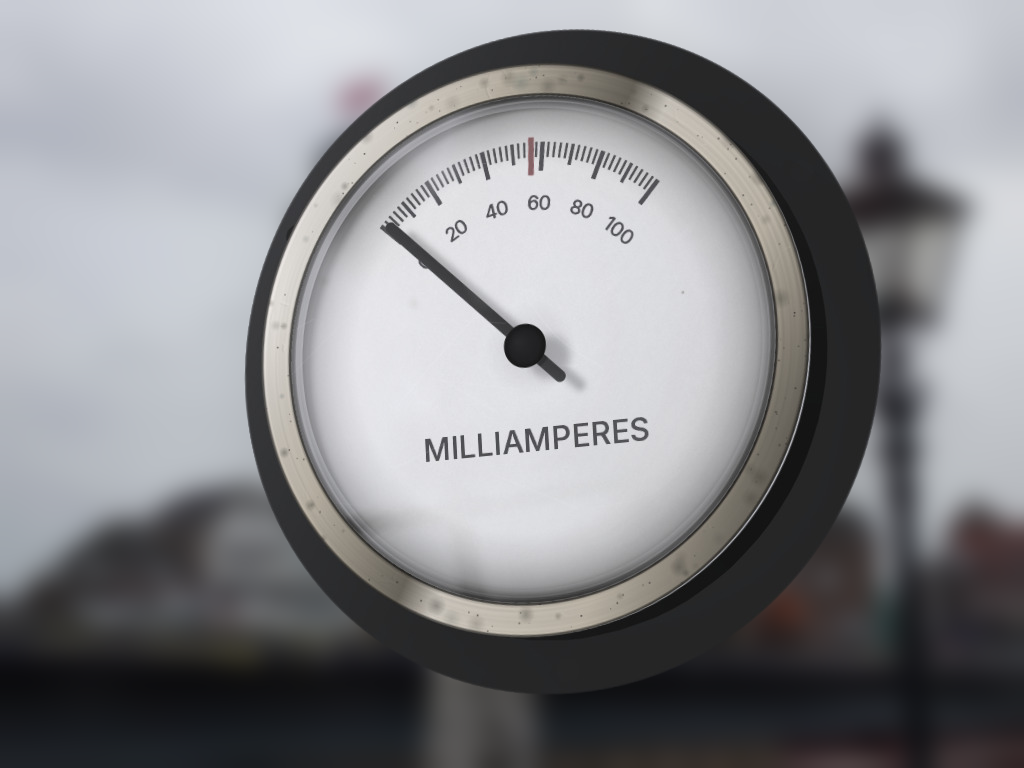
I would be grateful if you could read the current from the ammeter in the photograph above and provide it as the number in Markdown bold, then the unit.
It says **2** mA
